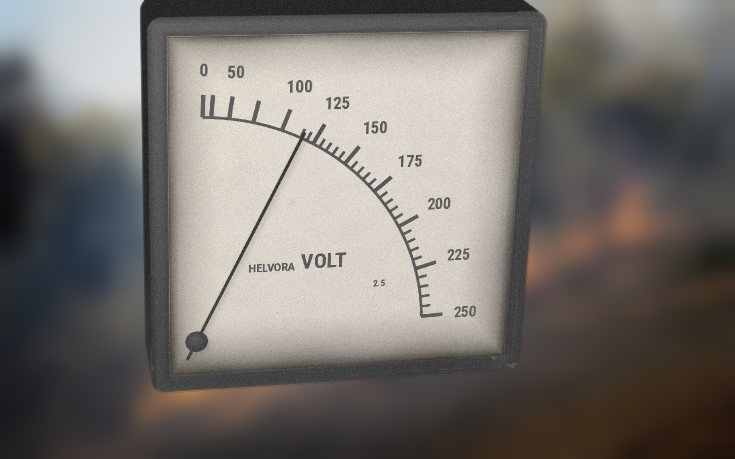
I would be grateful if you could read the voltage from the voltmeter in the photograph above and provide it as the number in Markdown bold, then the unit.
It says **115** V
